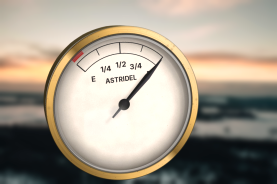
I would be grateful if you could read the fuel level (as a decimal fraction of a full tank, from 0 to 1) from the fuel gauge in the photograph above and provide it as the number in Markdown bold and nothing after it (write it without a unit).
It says **1**
